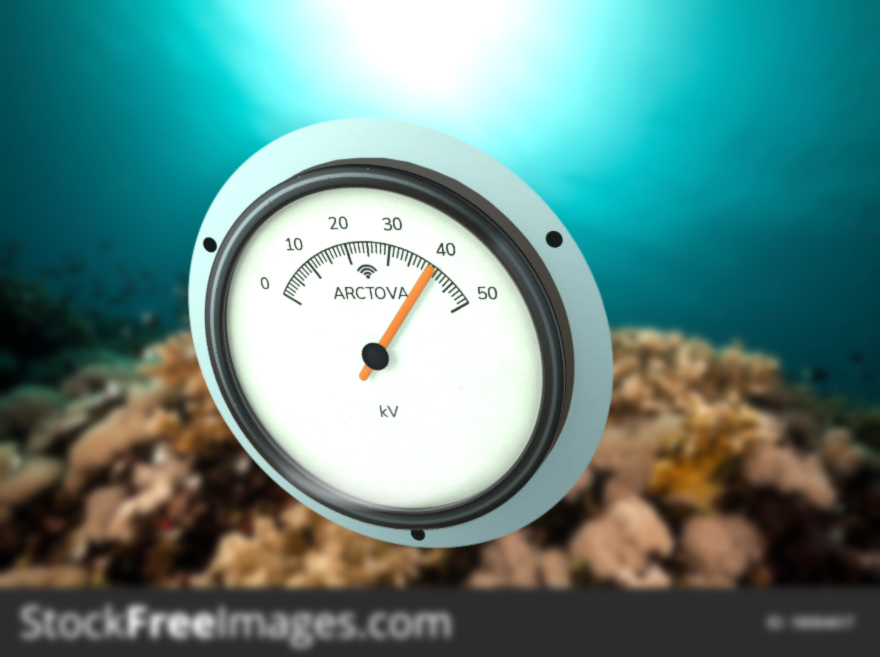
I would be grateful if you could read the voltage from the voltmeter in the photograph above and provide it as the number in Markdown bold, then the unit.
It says **40** kV
